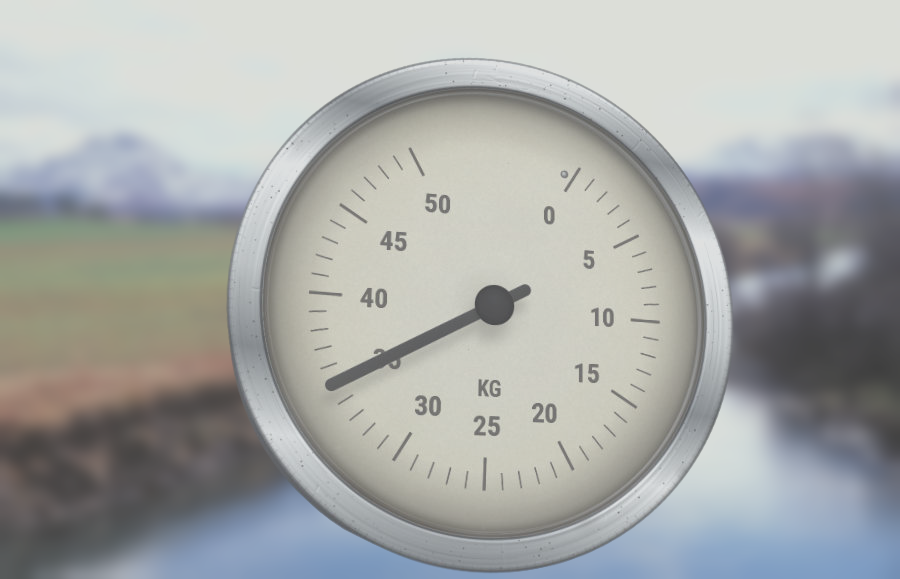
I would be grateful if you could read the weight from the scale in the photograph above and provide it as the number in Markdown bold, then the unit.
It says **35** kg
